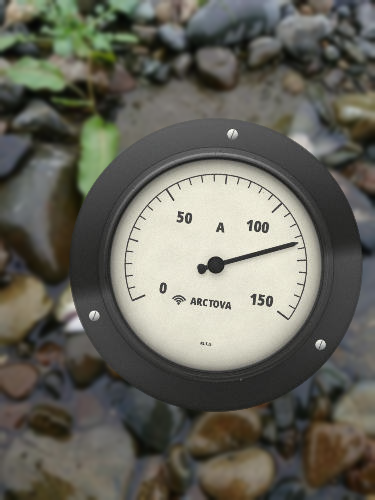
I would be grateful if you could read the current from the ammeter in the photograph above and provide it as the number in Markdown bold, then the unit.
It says **117.5** A
